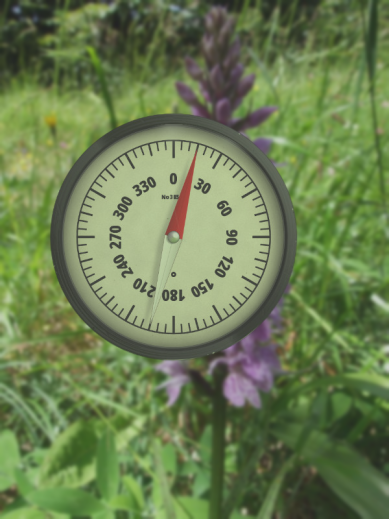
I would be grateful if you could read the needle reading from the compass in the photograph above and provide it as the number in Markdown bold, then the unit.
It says **15** °
